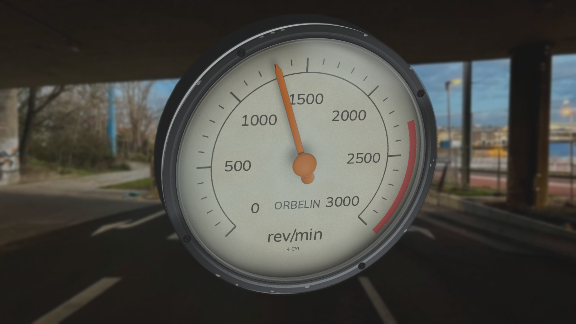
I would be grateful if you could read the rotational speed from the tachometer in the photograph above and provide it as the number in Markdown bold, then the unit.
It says **1300** rpm
